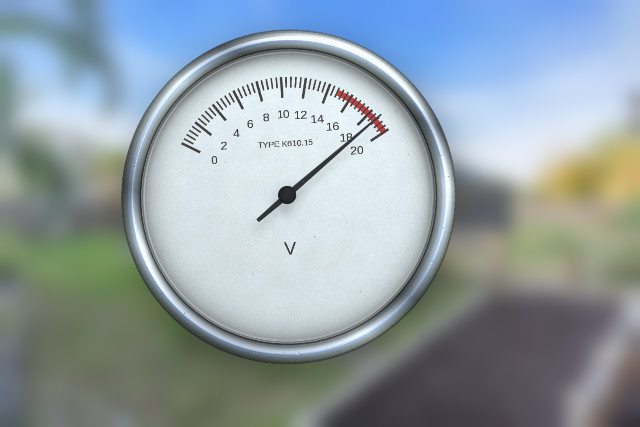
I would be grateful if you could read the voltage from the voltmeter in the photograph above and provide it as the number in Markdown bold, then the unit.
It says **18.8** V
